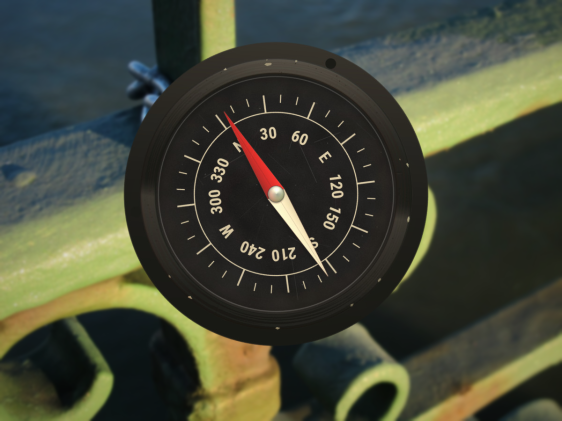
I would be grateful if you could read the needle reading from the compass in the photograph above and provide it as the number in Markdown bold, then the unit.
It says **5** °
